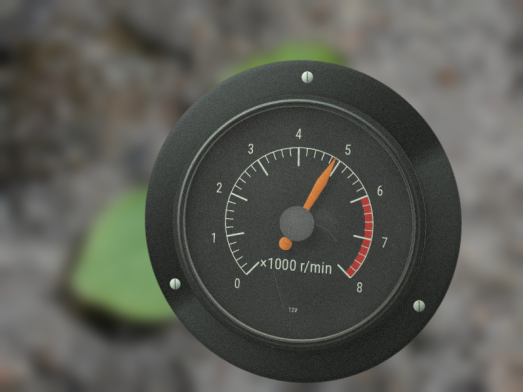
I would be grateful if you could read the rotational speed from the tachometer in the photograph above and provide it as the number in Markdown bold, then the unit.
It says **4900** rpm
